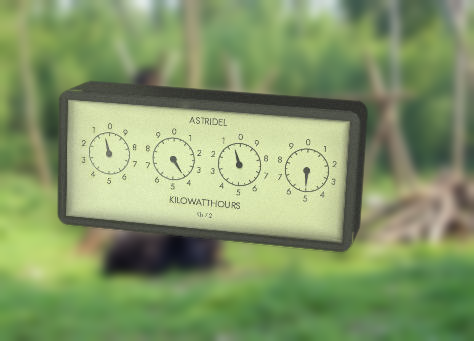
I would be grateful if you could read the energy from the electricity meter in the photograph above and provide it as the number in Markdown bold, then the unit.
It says **405** kWh
